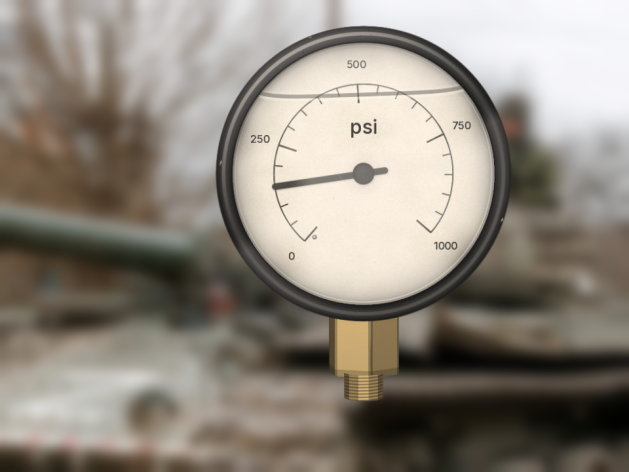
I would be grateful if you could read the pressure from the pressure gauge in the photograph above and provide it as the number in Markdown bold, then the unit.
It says **150** psi
